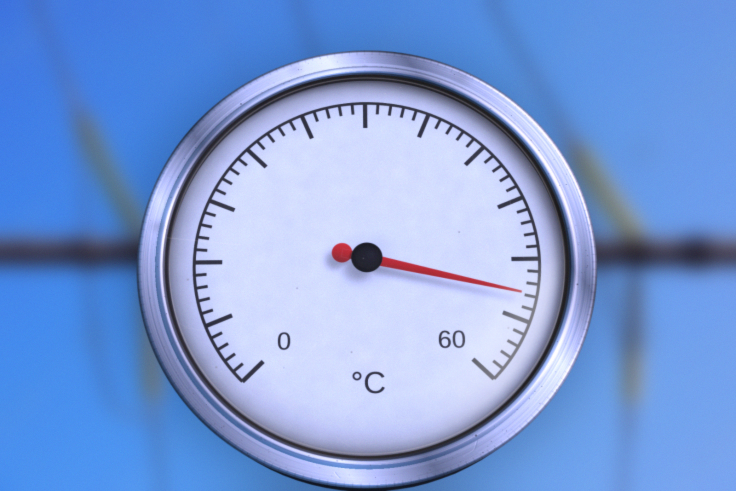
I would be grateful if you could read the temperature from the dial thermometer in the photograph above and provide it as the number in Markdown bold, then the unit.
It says **53** °C
